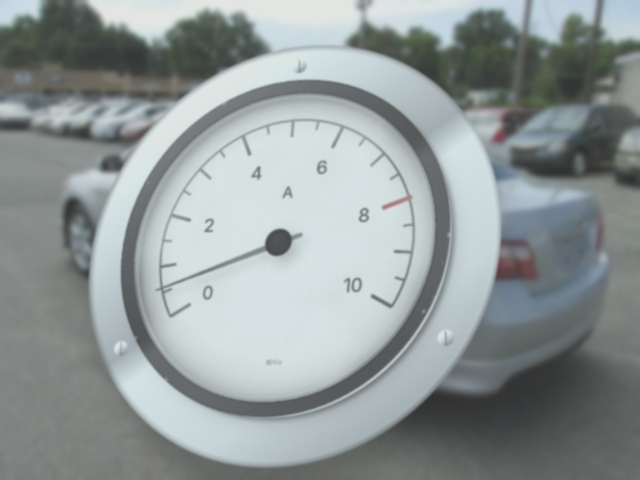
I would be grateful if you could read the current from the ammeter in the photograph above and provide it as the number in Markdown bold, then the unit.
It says **0.5** A
